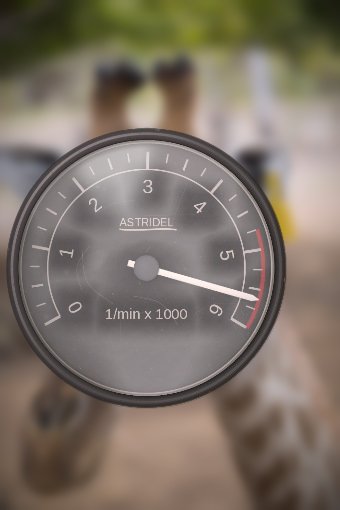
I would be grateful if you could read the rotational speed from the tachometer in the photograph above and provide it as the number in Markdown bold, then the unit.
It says **5625** rpm
